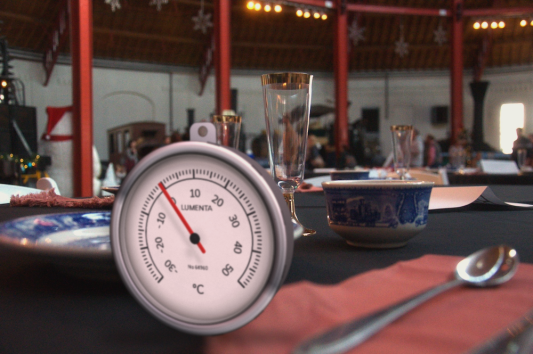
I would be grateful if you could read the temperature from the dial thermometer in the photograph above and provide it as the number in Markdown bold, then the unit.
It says **0** °C
